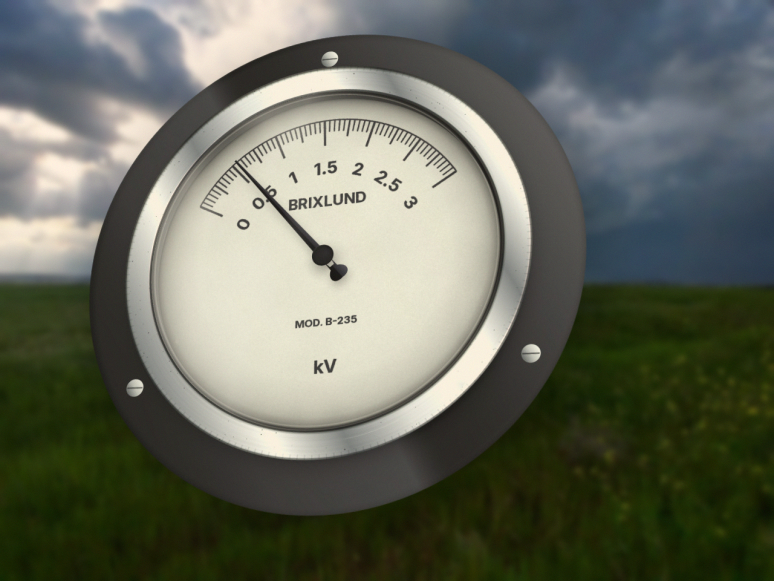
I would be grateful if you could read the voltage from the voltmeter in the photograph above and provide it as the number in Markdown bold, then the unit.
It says **0.55** kV
